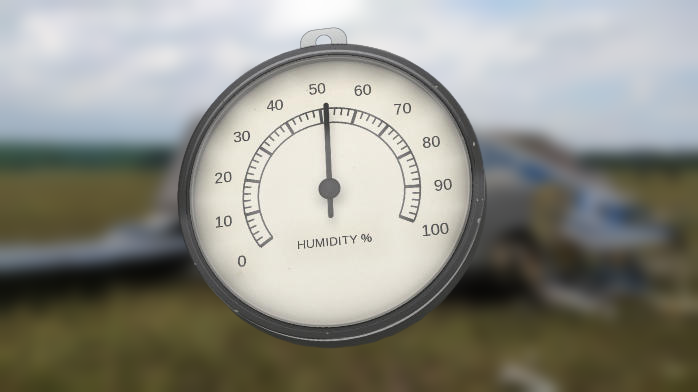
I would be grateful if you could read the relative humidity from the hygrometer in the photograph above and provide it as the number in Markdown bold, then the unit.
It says **52** %
